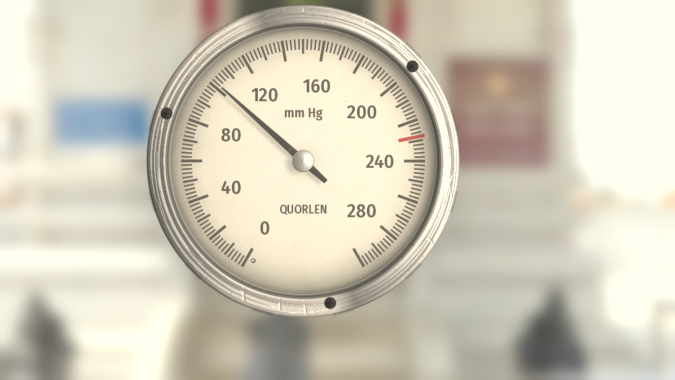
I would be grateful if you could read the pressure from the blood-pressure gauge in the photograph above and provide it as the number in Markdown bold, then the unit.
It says **102** mmHg
